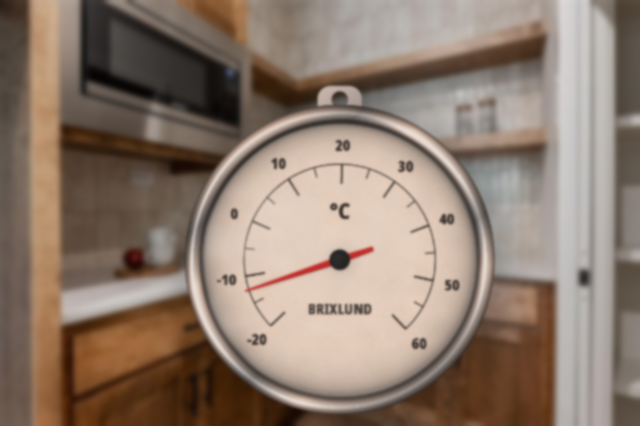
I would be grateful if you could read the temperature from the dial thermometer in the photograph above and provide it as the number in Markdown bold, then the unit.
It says **-12.5** °C
